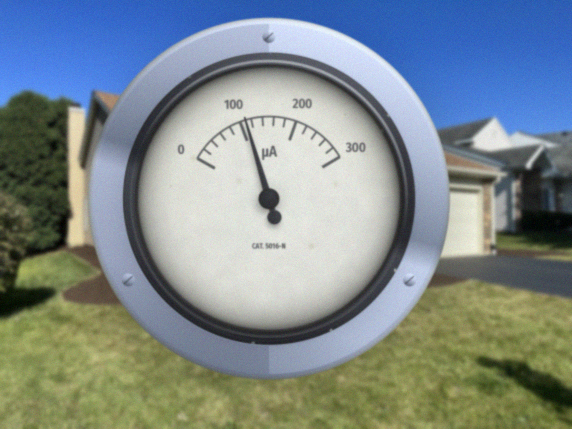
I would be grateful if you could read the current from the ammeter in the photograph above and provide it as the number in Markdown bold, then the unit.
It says **110** µA
